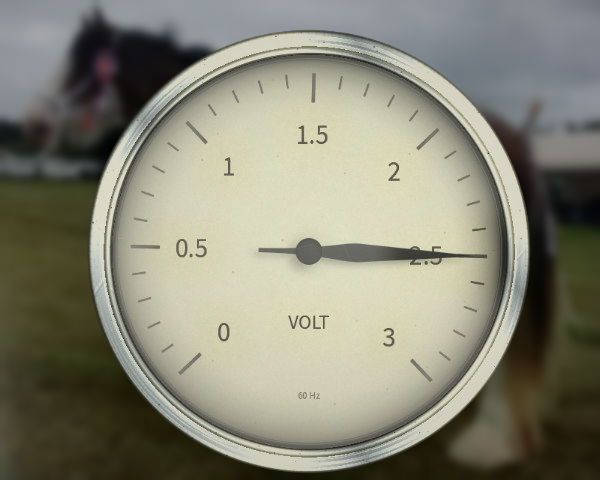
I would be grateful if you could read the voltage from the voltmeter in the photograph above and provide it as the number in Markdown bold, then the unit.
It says **2.5** V
